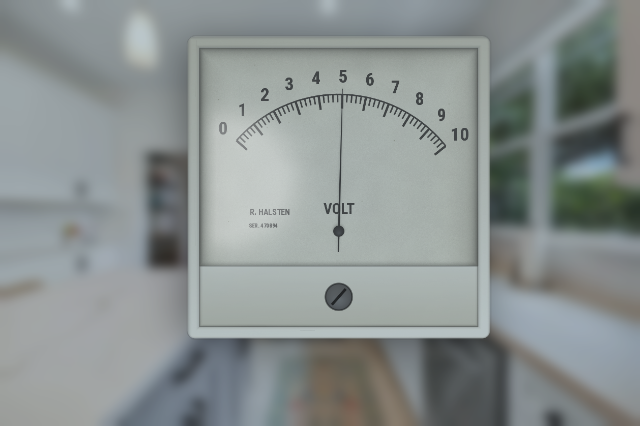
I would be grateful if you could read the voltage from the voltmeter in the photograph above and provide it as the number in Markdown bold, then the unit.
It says **5** V
